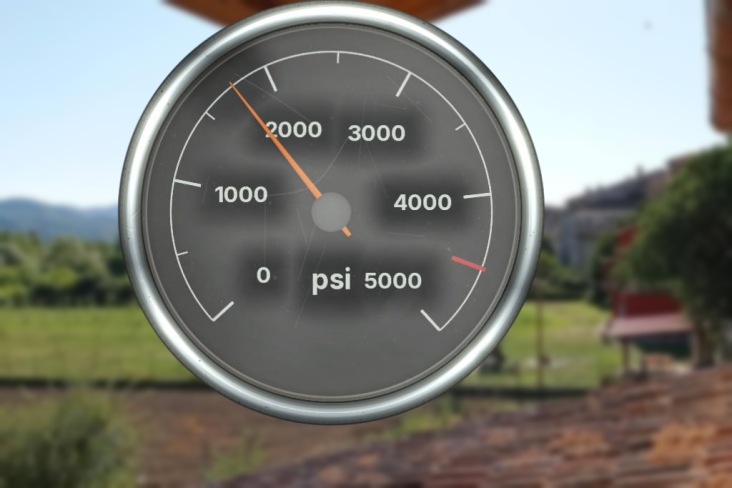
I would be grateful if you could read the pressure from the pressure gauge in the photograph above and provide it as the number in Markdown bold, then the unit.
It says **1750** psi
